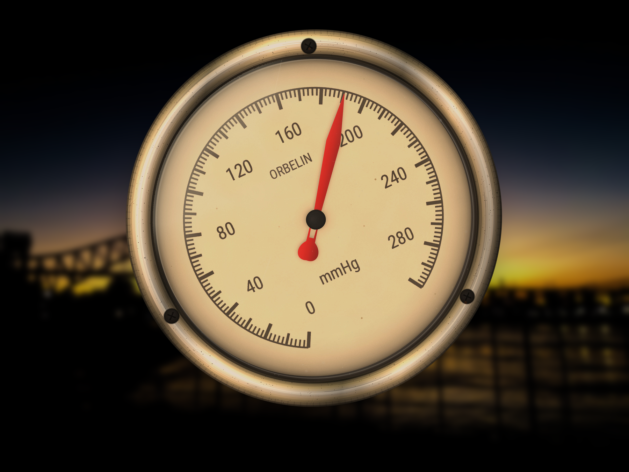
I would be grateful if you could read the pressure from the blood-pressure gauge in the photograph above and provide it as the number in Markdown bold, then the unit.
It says **190** mmHg
